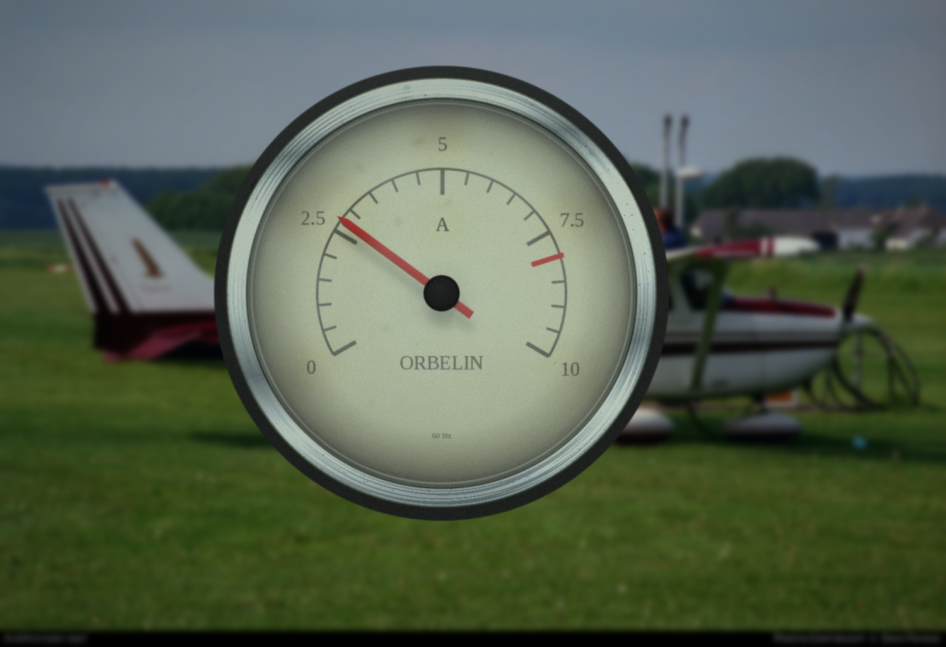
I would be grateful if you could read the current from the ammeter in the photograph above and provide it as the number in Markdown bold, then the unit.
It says **2.75** A
